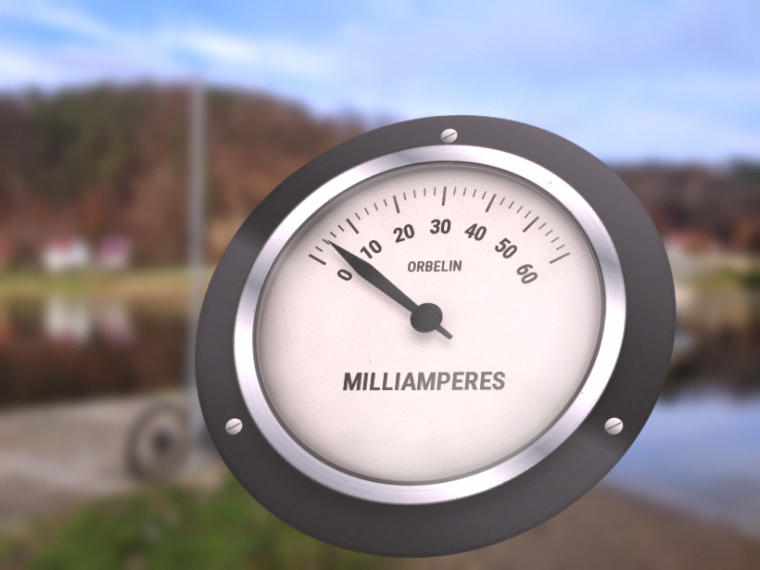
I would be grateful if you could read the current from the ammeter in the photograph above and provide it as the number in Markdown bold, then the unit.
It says **4** mA
